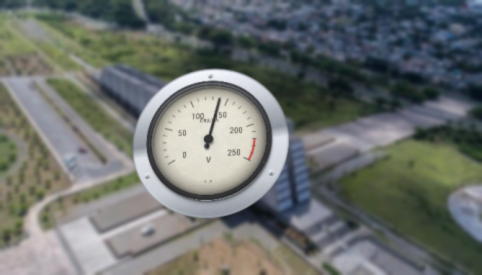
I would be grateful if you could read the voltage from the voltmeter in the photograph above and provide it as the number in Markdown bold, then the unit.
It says **140** V
